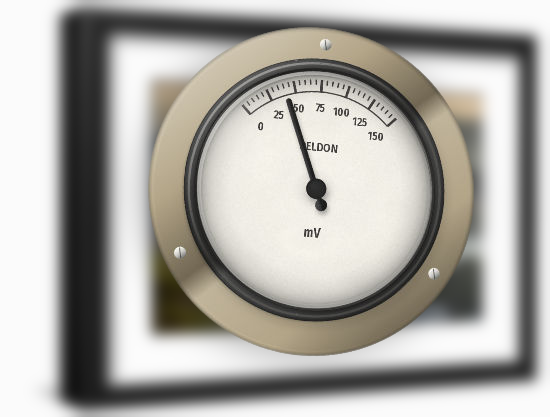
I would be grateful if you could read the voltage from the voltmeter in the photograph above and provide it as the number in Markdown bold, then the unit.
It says **40** mV
